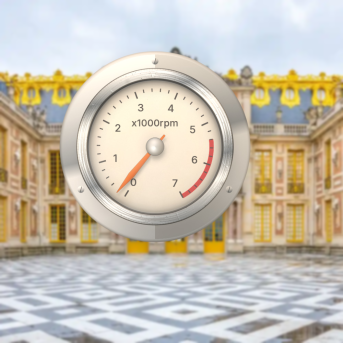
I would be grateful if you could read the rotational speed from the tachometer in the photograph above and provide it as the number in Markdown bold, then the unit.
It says **200** rpm
